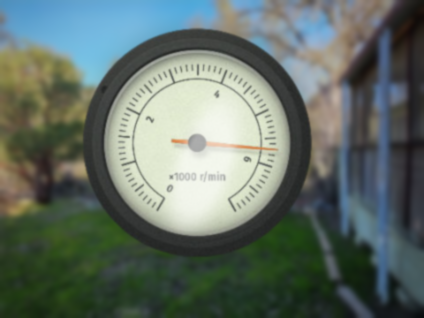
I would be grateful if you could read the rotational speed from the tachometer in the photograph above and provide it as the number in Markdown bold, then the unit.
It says **5700** rpm
